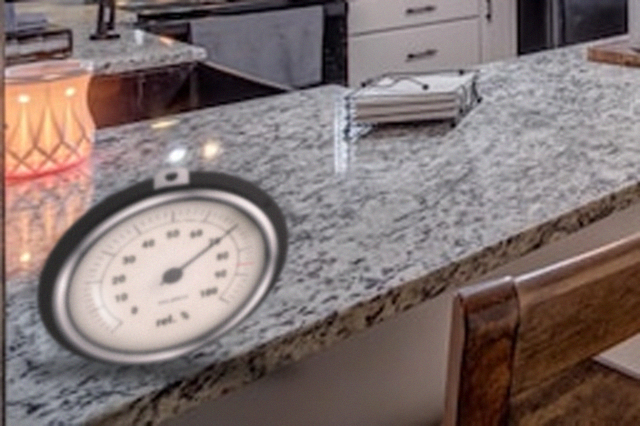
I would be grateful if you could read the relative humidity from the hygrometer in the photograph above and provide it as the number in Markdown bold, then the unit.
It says **70** %
